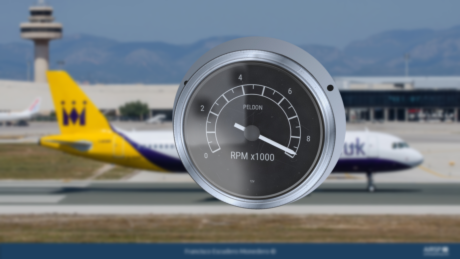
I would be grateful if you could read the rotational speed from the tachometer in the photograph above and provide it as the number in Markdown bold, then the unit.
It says **8750** rpm
